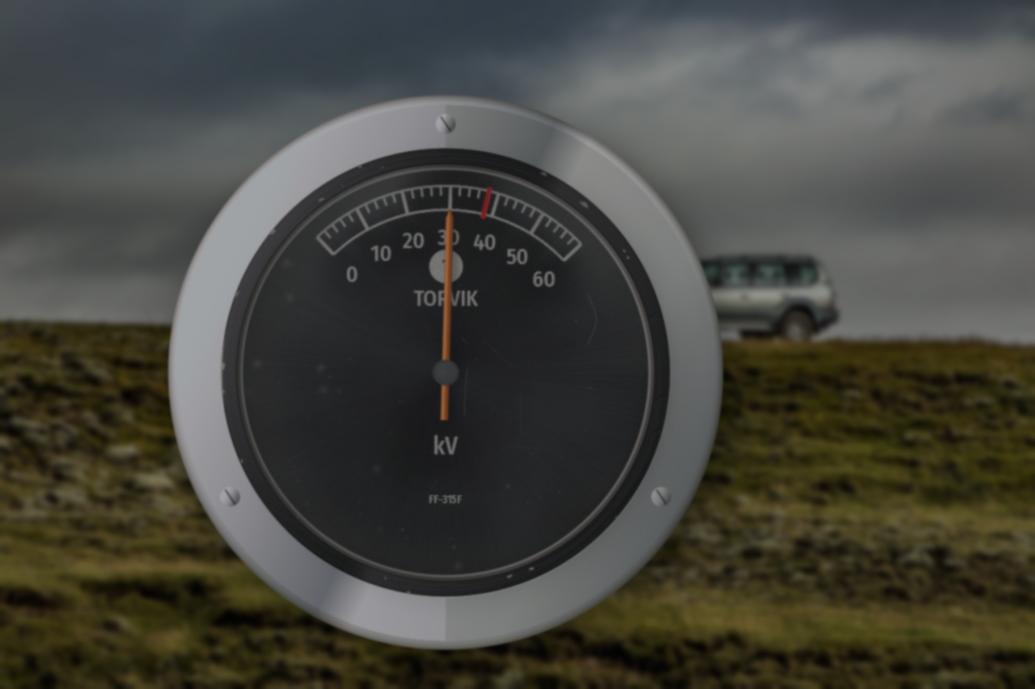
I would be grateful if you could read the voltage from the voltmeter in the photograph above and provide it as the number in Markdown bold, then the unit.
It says **30** kV
